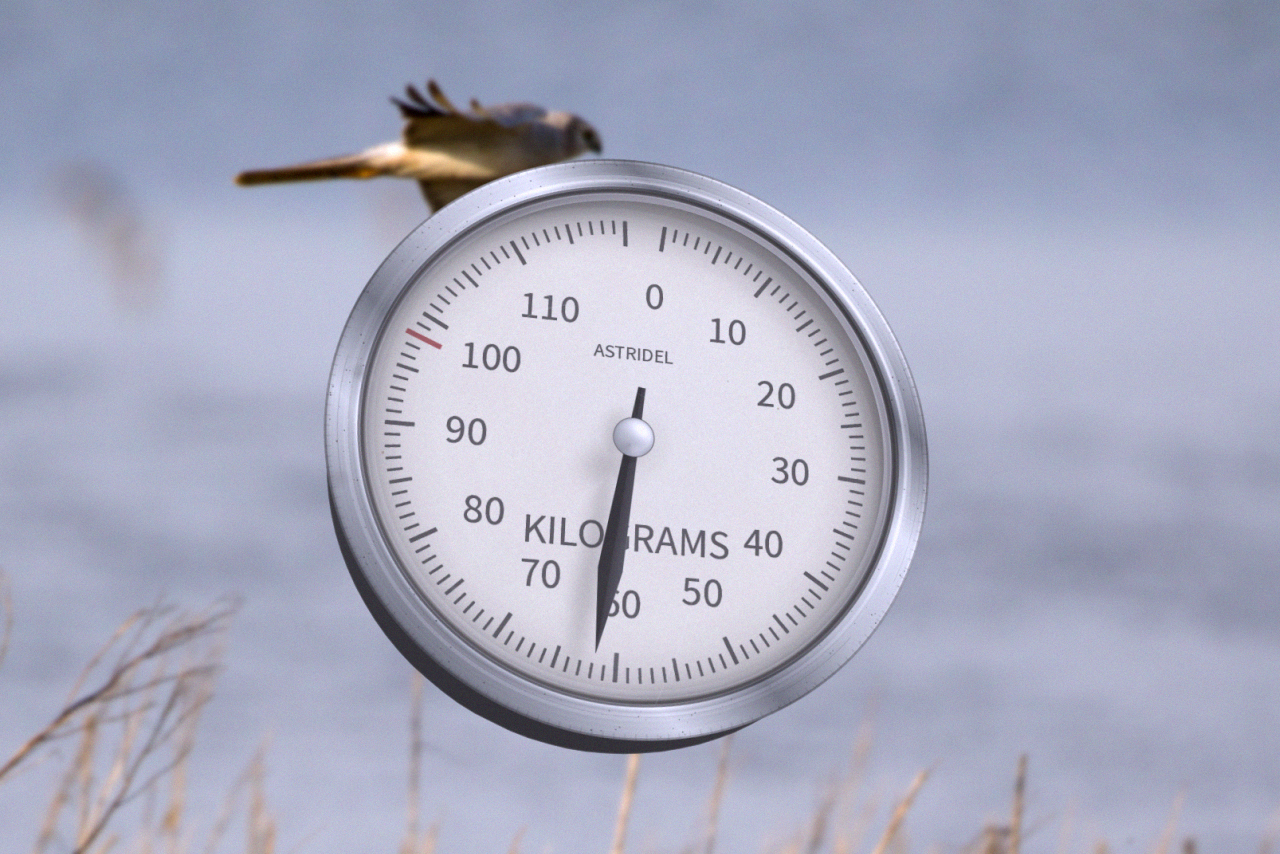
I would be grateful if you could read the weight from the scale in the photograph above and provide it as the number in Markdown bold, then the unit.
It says **62** kg
